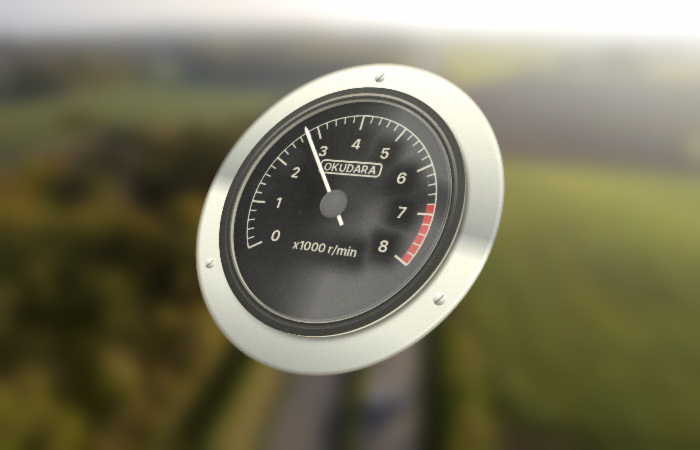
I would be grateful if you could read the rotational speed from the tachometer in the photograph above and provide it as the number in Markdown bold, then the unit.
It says **2800** rpm
